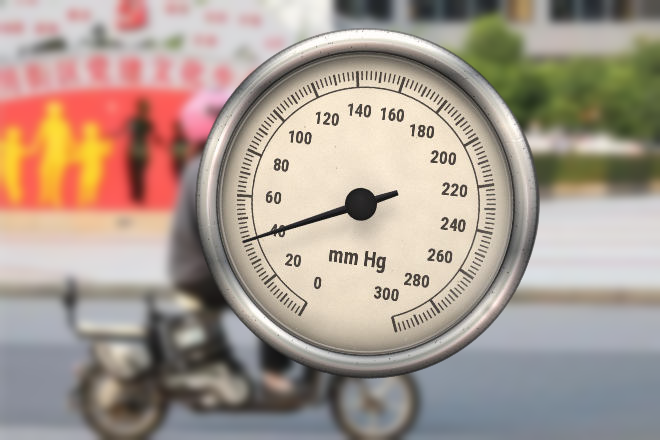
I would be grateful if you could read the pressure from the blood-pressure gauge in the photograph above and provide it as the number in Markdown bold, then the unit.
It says **40** mmHg
